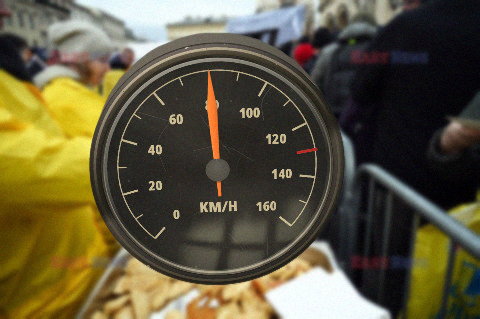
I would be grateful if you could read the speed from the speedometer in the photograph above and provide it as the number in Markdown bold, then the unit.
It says **80** km/h
